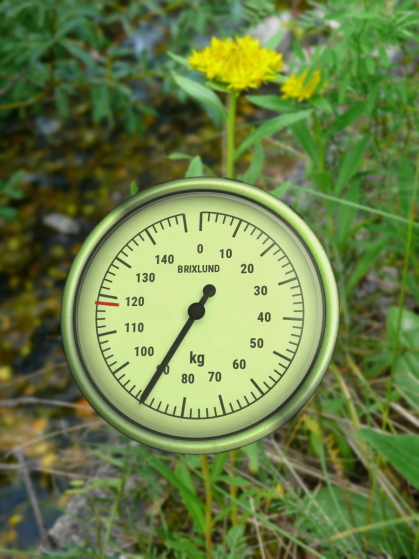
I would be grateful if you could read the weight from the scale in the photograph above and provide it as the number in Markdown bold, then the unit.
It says **90** kg
